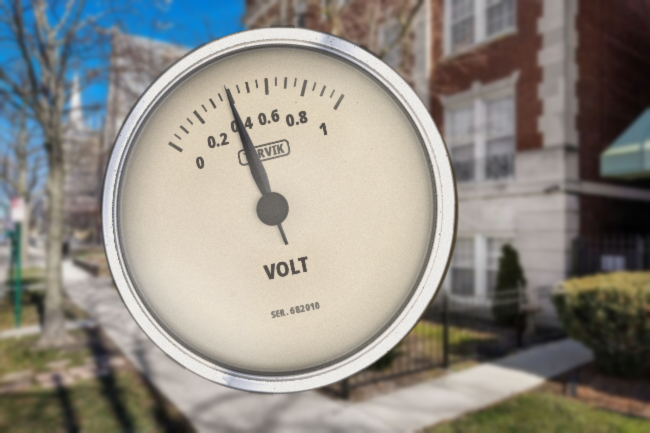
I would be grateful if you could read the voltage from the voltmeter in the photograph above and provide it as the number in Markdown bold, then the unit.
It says **0.4** V
